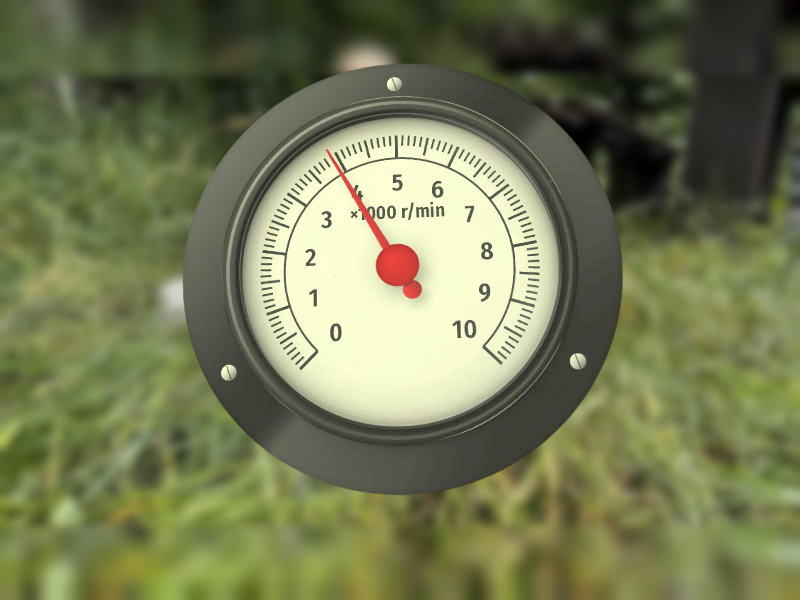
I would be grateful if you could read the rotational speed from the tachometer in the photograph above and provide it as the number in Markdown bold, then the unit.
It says **3900** rpm
